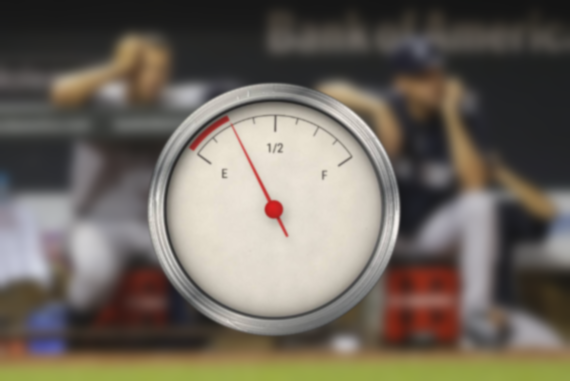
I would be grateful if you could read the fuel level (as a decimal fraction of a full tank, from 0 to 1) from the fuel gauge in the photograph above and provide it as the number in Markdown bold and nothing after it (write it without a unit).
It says **0.25**
